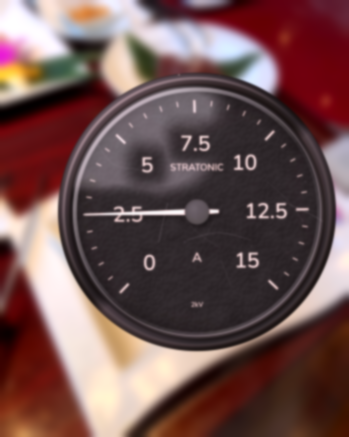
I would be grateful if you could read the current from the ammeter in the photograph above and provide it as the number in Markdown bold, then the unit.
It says **2.5** A
